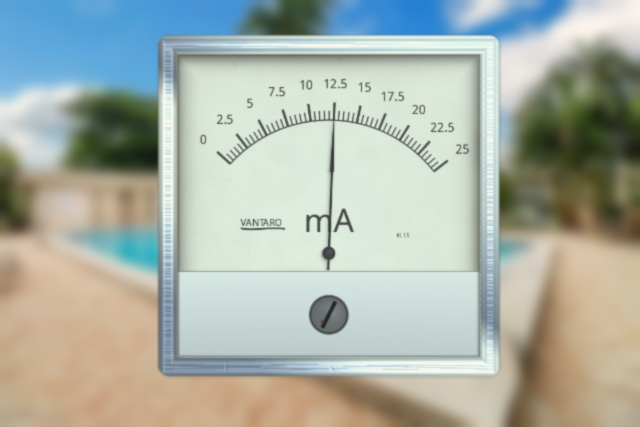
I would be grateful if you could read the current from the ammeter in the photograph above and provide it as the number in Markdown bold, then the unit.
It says **12.5** mA
